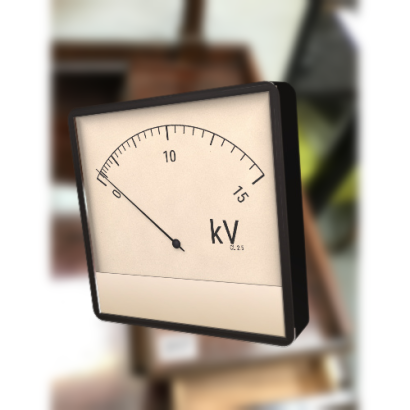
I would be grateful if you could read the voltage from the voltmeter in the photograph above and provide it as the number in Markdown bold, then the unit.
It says **2.5** kV
